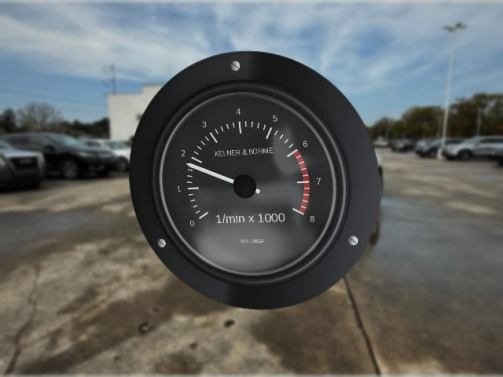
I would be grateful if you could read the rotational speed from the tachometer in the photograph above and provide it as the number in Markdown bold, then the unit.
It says **1800** rpm
